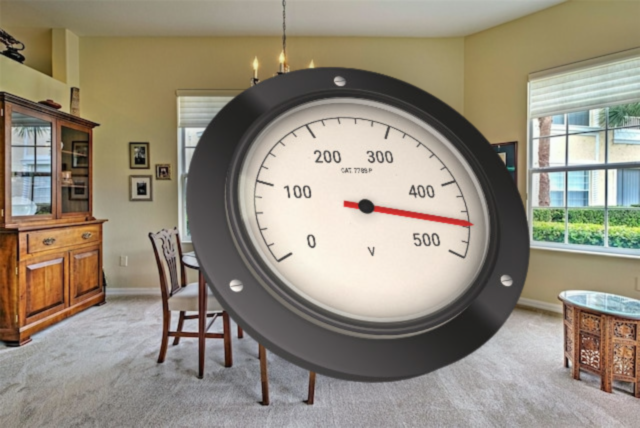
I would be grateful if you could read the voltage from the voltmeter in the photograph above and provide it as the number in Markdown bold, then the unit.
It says **460** V
